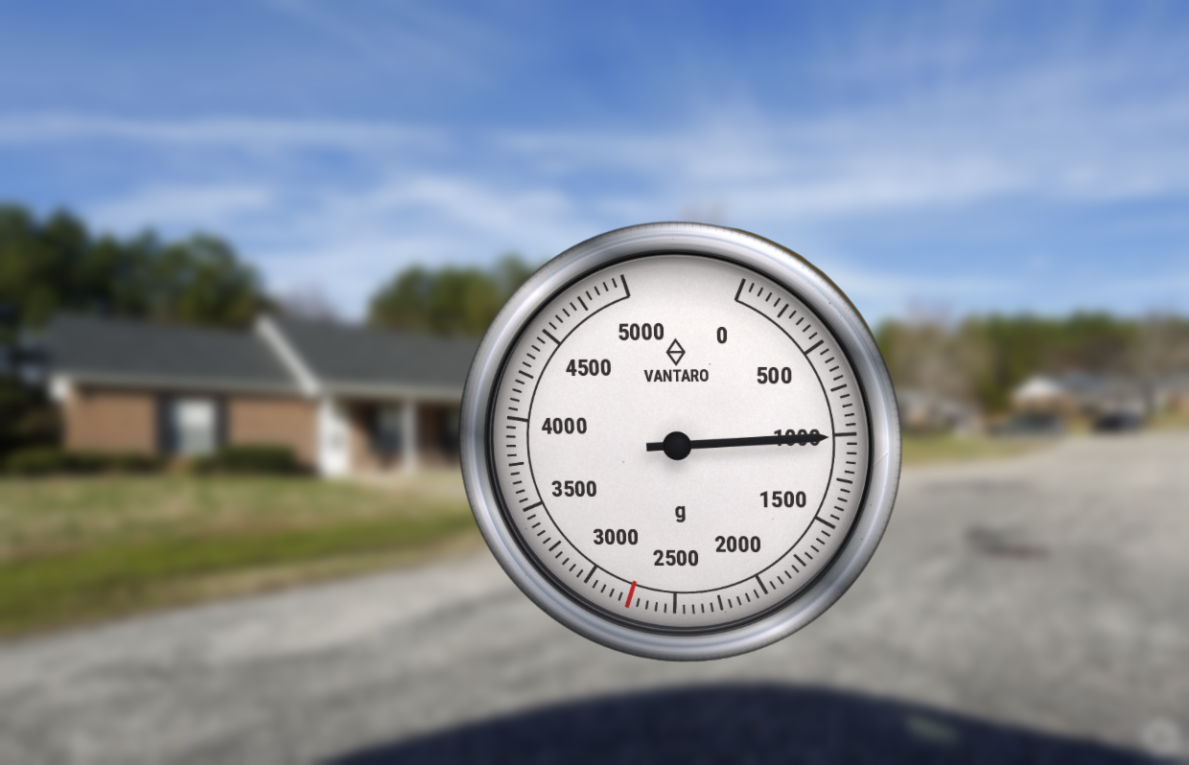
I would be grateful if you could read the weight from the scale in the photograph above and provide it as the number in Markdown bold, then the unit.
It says **1000** g
